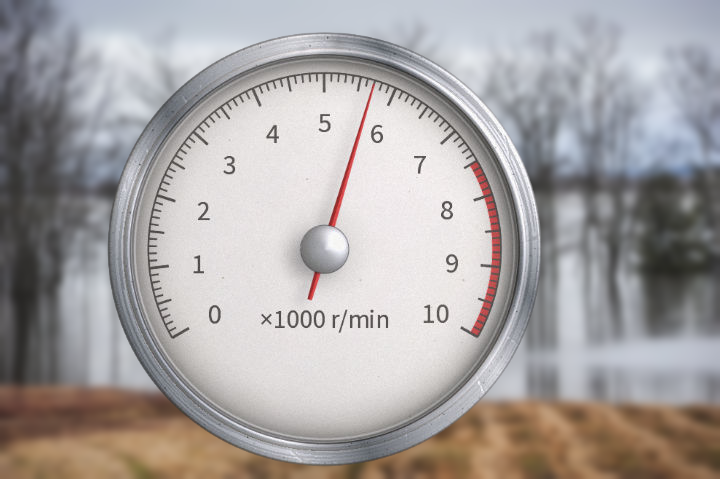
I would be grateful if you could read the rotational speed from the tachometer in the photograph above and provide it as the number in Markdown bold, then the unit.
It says **5700** rpm
